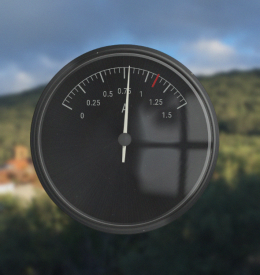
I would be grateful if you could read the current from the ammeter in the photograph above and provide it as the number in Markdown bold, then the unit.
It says **0.8** A
